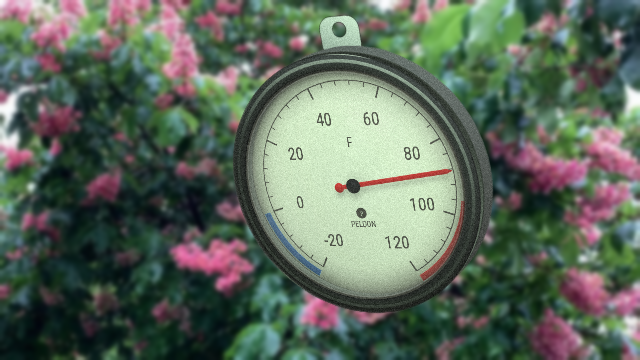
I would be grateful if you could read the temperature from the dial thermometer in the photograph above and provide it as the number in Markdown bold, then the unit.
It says **88** °F
